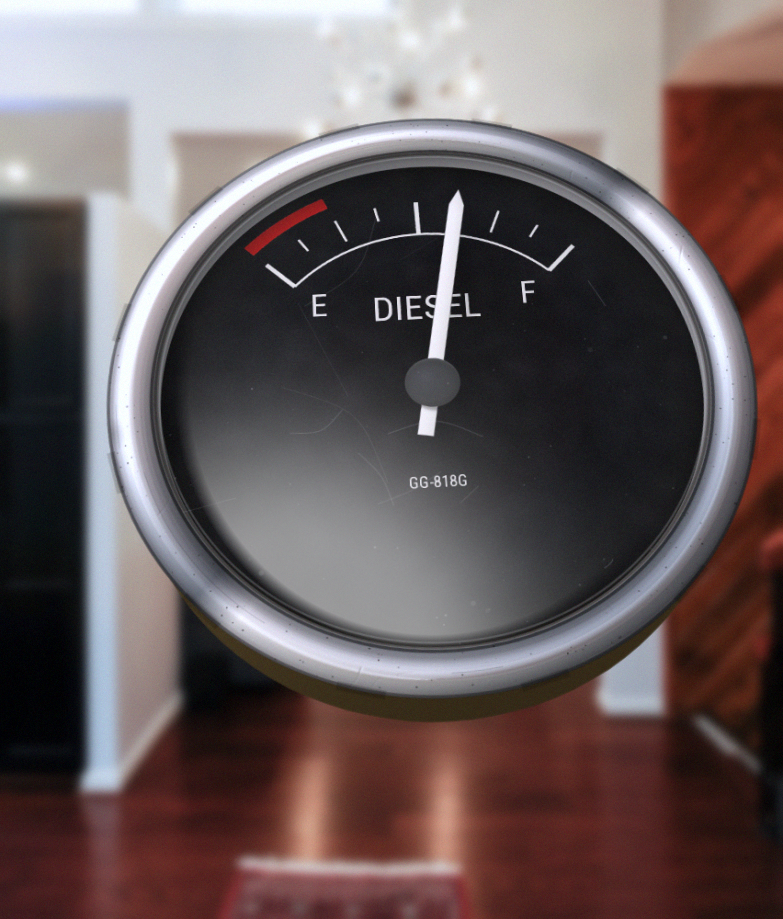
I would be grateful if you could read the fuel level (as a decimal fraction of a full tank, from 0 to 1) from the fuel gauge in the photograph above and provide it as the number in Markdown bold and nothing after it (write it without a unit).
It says **0.625**
